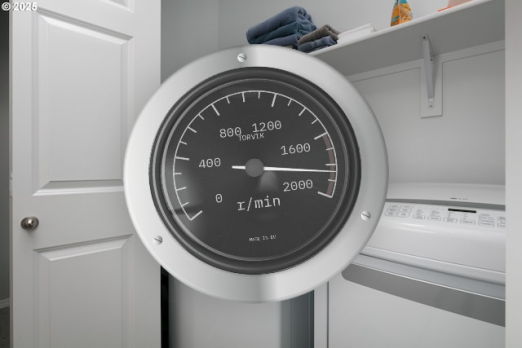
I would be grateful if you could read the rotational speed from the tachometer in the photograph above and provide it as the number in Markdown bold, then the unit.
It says **1850** rpm
